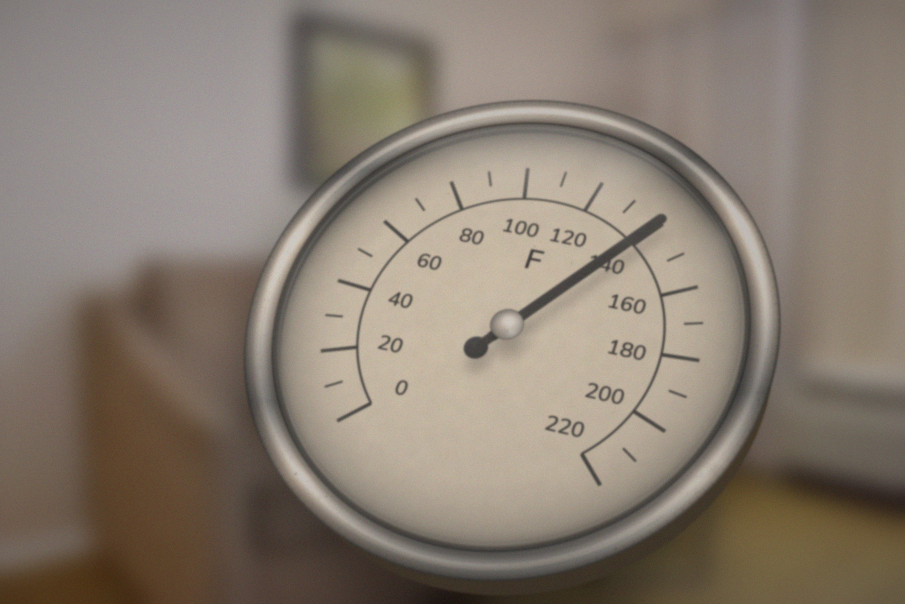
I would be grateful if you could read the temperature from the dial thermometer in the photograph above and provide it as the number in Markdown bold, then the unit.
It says **140** °F
